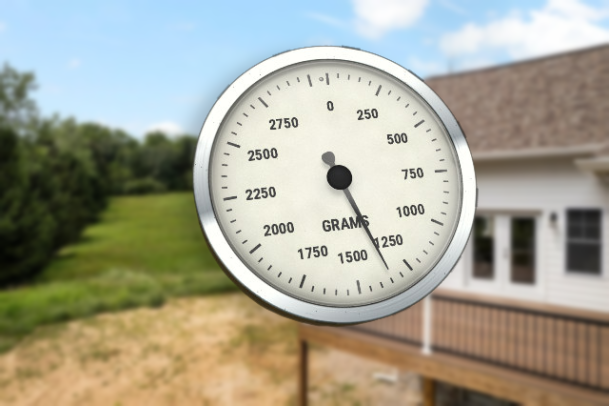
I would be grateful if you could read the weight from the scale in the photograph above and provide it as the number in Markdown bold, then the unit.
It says **1350** g
